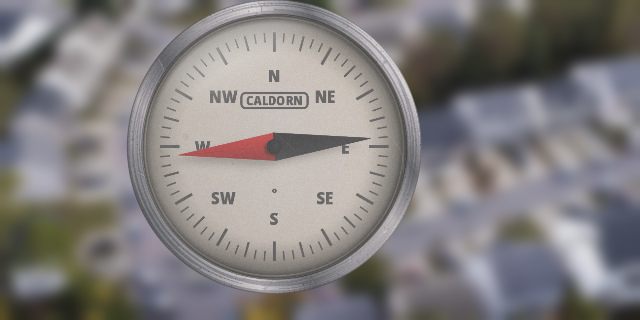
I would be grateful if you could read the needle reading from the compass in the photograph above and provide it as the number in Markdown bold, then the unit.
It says **265** °
